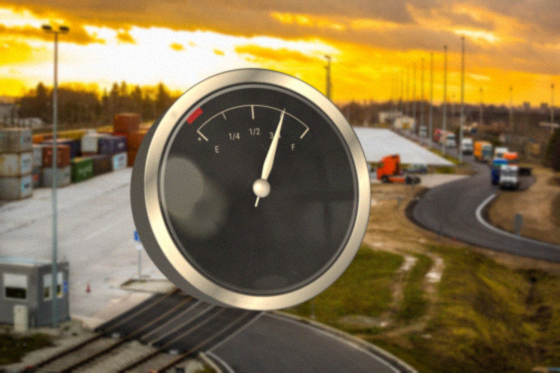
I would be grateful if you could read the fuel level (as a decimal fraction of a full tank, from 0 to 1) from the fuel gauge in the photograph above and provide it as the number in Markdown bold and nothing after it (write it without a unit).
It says **0.75**
